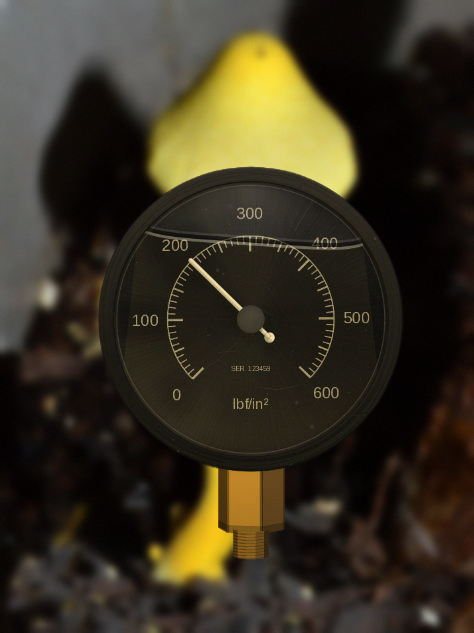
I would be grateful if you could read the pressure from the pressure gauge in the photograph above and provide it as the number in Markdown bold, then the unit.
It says **200** psi
